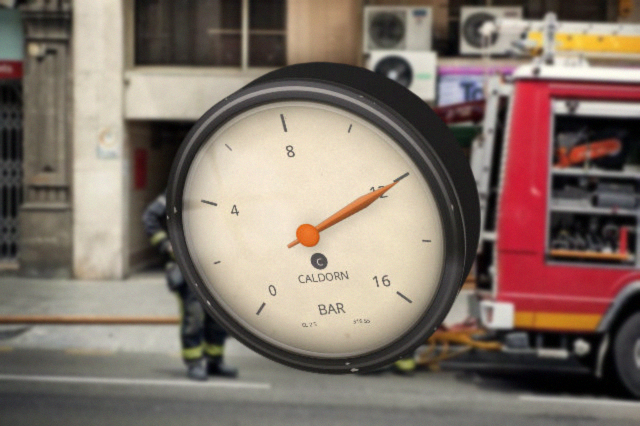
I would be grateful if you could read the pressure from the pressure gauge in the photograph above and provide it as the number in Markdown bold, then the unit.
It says **12** bar
